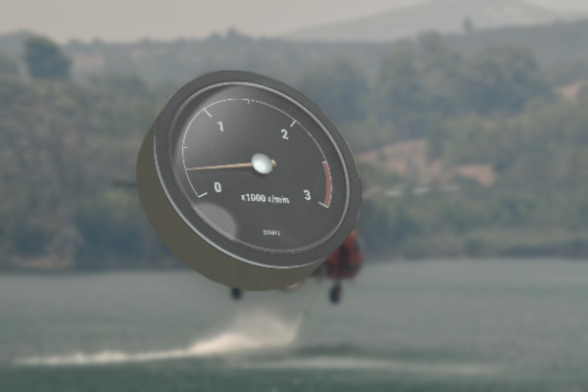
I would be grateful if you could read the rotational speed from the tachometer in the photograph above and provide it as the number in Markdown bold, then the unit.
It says **250** rpm
